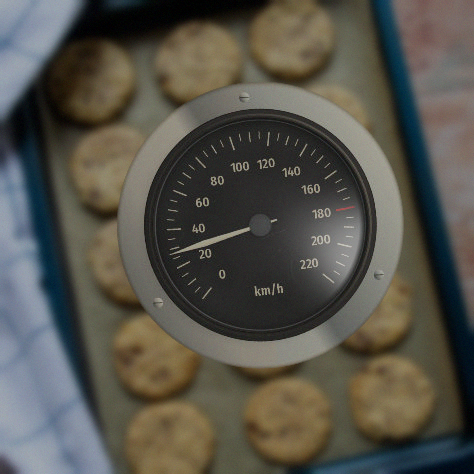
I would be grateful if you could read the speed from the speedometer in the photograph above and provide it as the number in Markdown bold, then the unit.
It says **27.5** km/h
